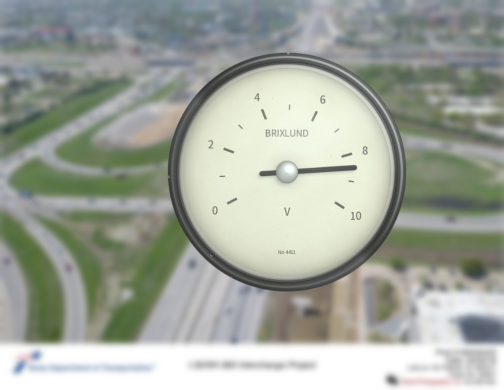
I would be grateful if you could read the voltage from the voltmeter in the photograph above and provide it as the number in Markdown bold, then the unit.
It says **8.5** V
